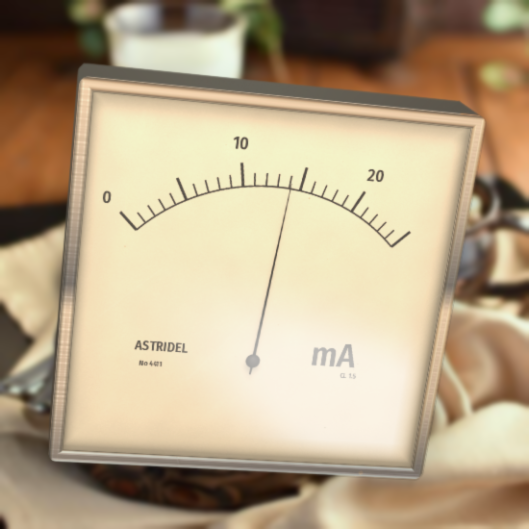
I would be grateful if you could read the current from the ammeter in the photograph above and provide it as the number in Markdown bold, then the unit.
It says **14** mA
